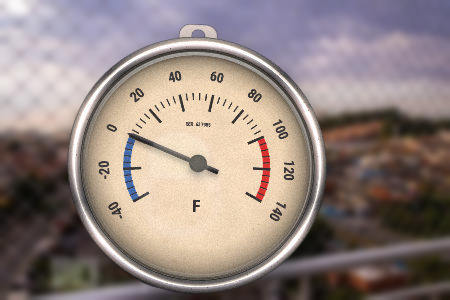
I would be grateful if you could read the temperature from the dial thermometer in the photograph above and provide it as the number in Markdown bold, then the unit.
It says **0** °F
